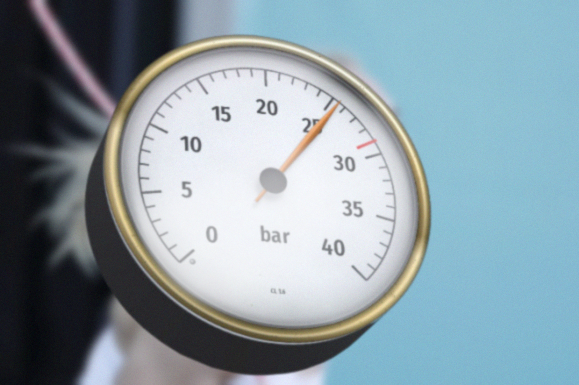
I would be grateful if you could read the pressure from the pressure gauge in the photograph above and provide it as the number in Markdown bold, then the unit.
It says **25.5** bar
